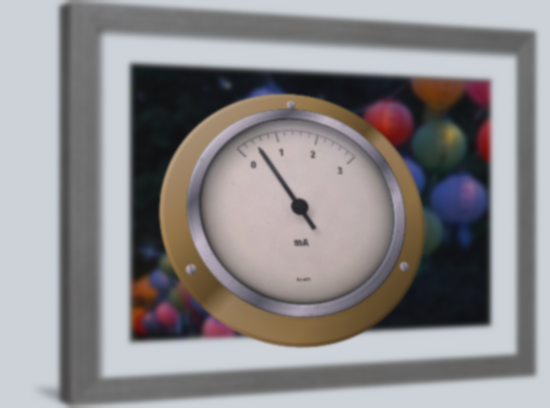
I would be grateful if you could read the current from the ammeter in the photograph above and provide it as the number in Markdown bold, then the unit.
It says **0.4** mA
